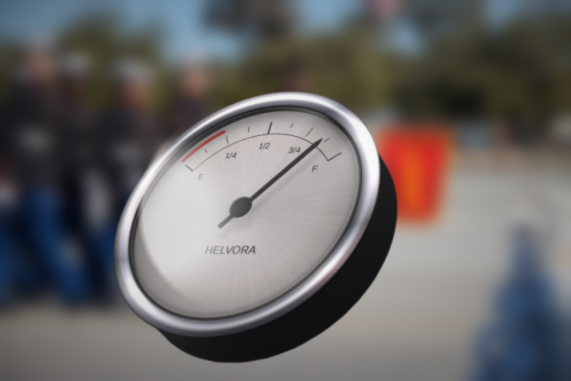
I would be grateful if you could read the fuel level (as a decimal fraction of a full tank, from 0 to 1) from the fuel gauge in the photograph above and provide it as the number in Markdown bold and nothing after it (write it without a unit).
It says **0.875**
